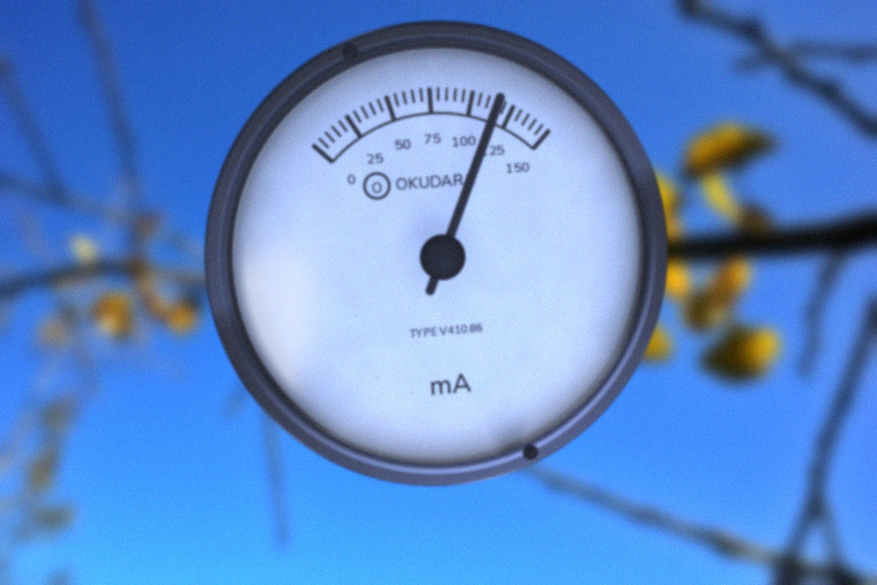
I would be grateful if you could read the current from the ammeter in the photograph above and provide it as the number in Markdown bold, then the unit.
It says **115** mA
